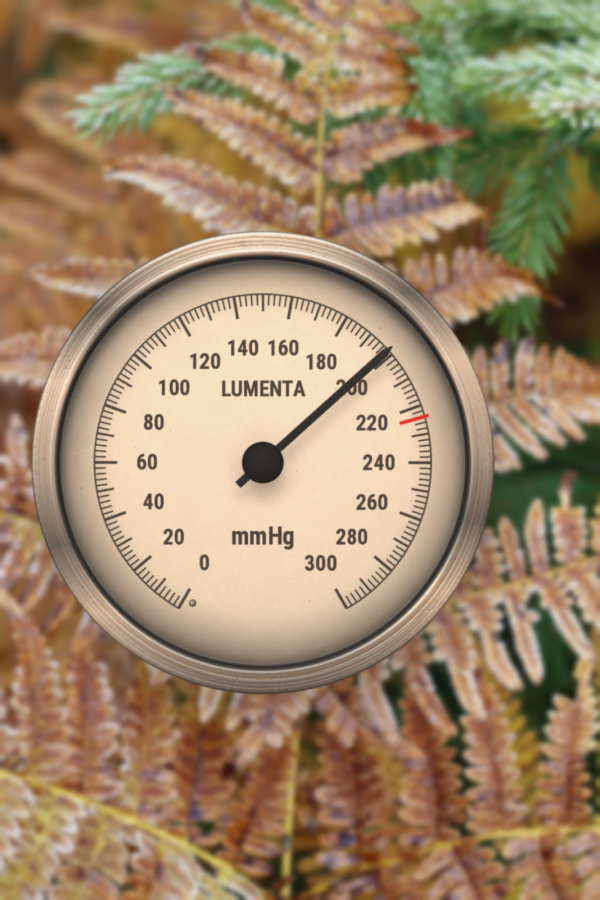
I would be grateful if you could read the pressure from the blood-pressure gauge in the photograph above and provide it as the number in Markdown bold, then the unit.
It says **198** mmHg
